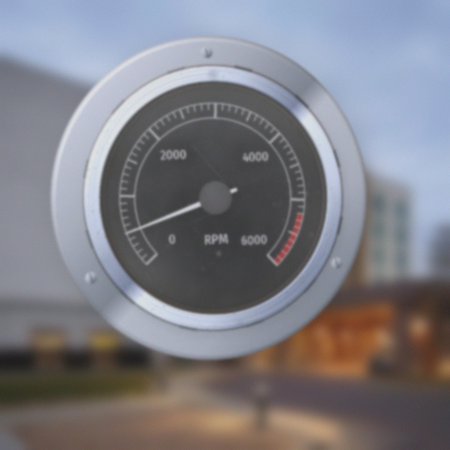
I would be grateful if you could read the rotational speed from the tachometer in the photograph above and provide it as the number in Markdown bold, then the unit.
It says **500** rpm
